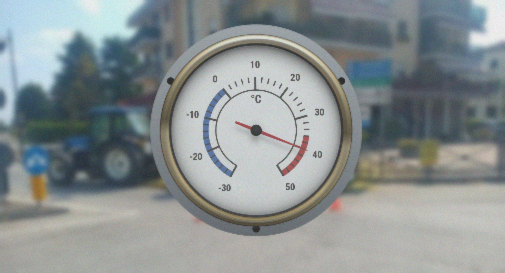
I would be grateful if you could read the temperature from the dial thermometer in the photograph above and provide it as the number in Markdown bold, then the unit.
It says **40** °C
